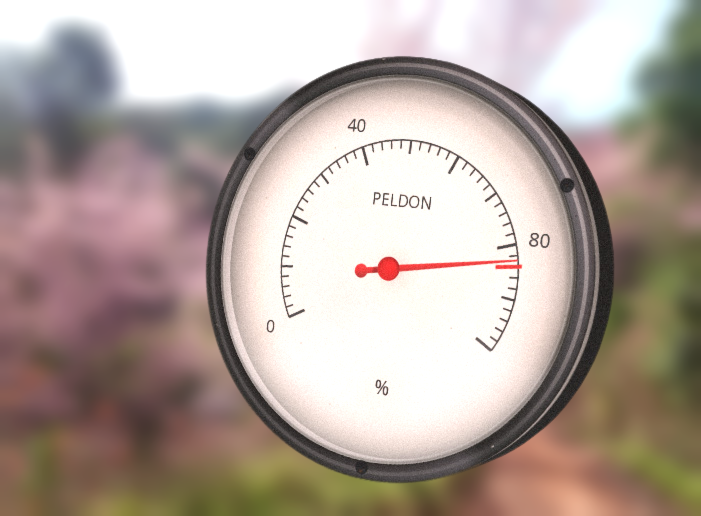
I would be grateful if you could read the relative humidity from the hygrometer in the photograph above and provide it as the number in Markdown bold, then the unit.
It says **83** %
